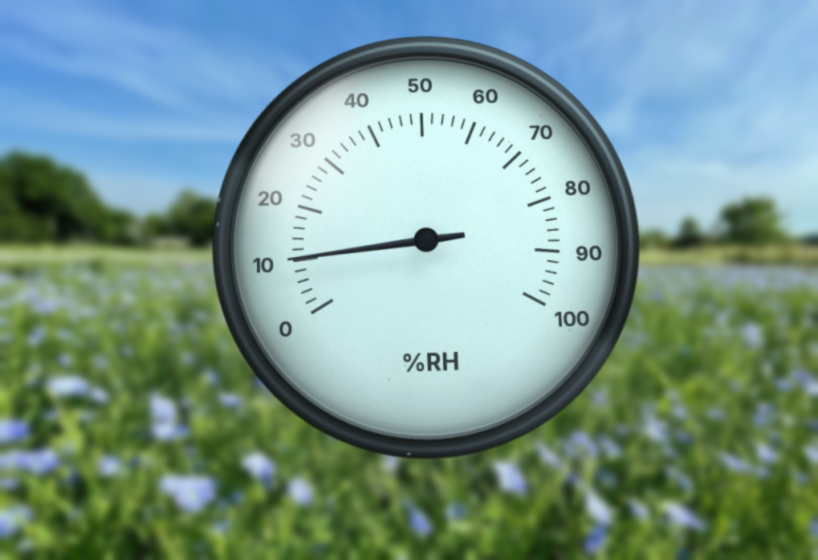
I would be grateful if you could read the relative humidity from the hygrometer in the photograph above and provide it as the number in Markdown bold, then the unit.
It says **10** %
